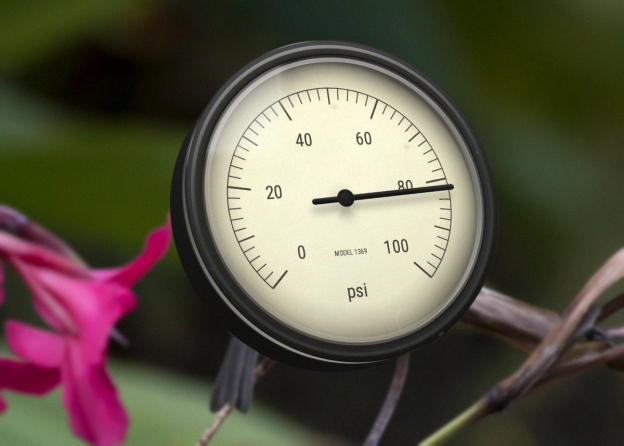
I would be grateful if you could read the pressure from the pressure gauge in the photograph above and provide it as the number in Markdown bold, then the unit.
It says **82** psi
